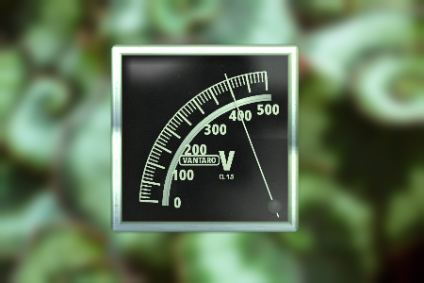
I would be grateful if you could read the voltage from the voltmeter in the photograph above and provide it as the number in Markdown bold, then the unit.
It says **400** V
